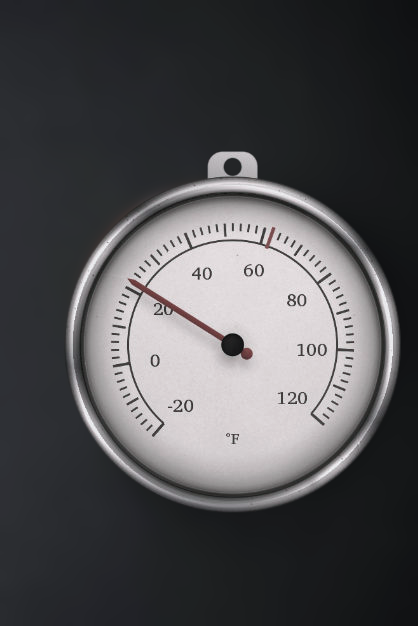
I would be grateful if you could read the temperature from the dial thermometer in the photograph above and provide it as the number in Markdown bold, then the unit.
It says **22** °F
